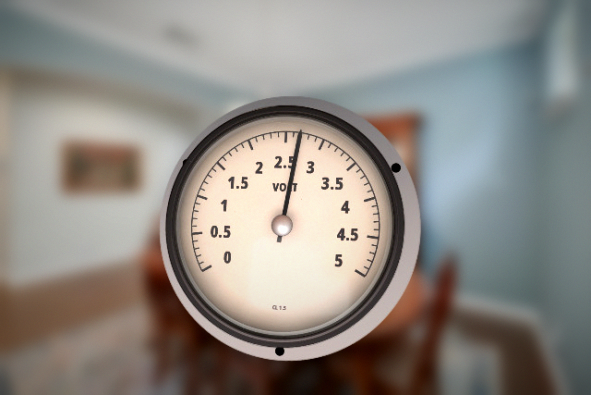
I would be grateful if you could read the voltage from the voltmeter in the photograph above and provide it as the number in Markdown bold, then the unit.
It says **2.7** V
